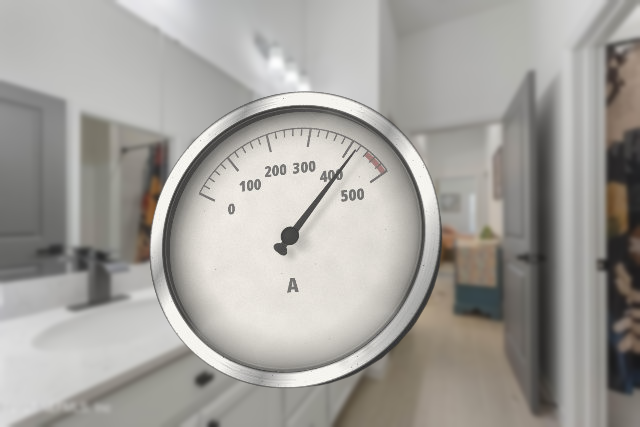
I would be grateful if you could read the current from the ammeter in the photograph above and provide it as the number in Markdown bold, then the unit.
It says **420** A
